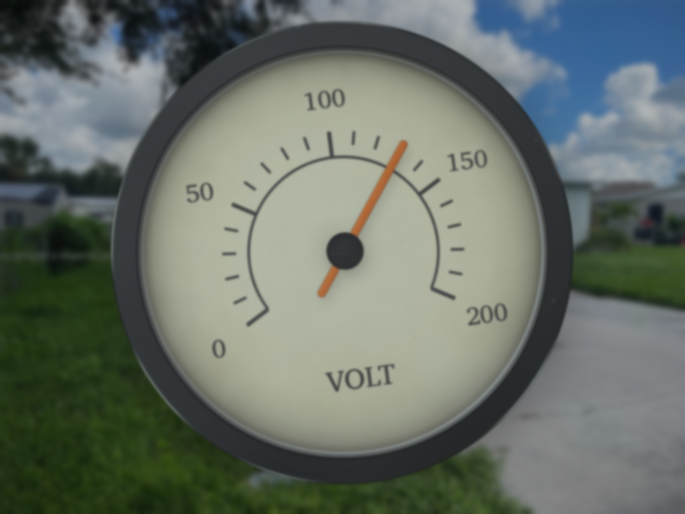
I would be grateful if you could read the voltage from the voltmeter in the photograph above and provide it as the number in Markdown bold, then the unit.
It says **130** V
